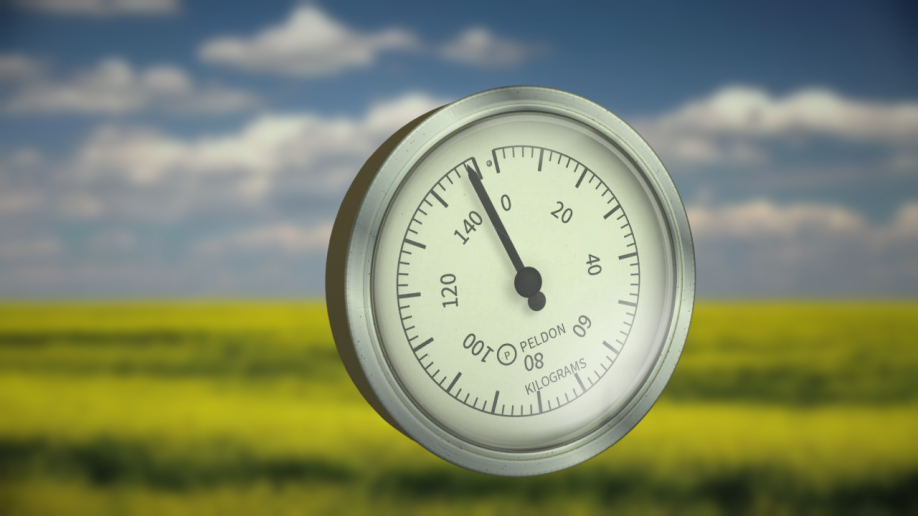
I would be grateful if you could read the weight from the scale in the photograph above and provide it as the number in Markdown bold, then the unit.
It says **148** kg
